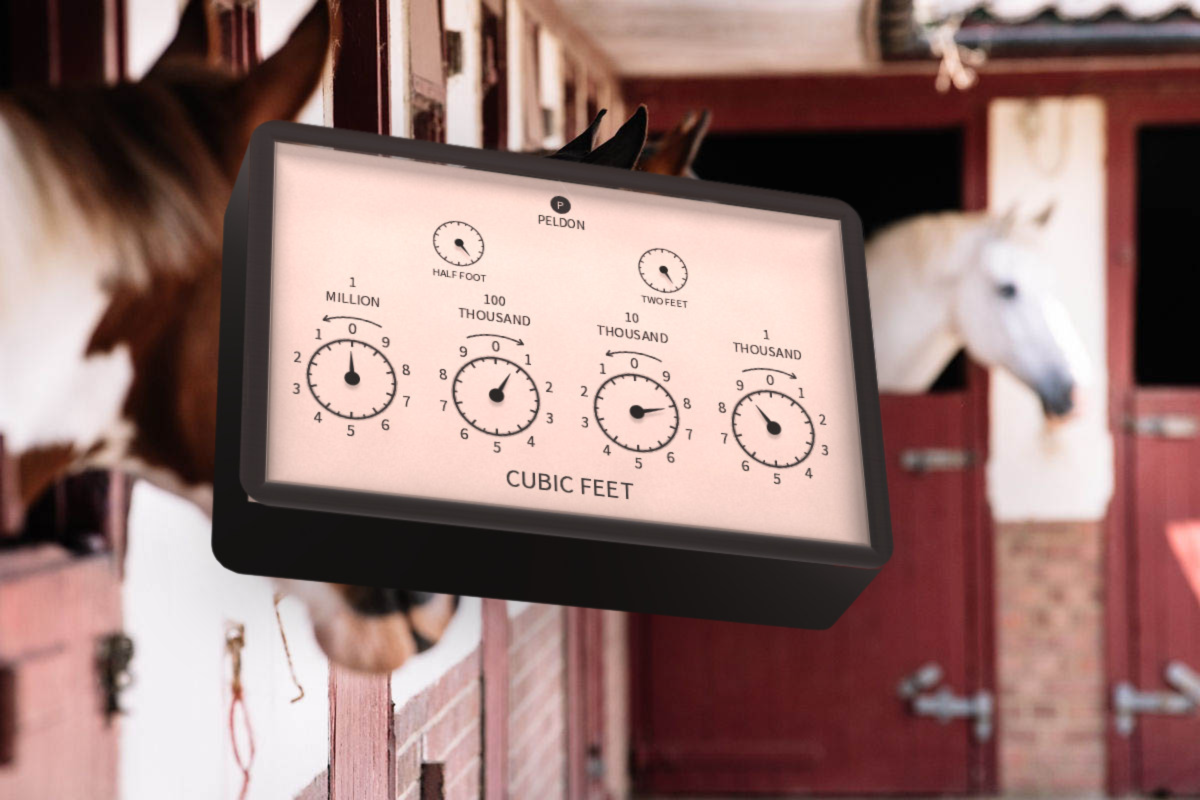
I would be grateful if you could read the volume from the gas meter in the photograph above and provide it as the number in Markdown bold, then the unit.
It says **7900** ft³
